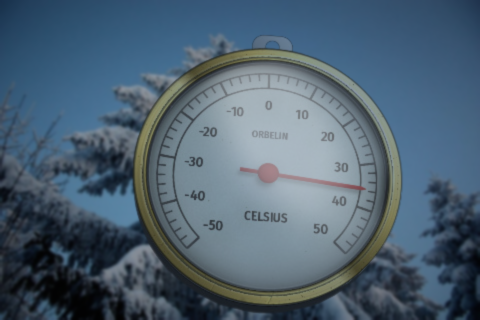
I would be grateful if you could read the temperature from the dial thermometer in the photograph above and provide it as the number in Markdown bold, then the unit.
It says **36** °C
